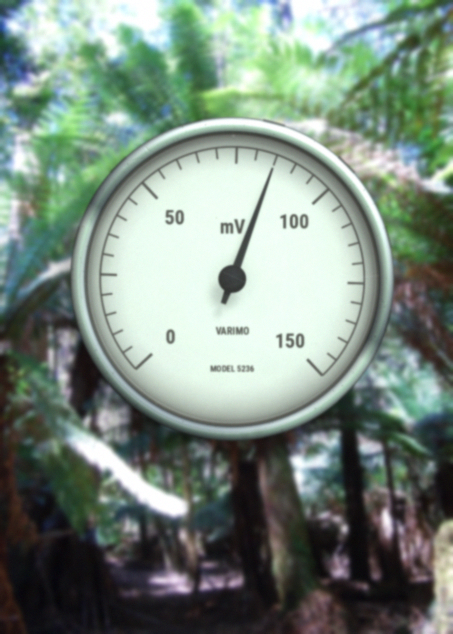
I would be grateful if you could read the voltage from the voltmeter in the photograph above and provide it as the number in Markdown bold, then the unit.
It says **85** mV
